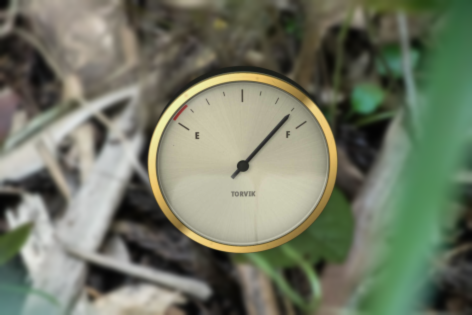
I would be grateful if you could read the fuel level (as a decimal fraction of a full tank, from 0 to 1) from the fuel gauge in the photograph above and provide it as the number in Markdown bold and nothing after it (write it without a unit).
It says **0.875**
